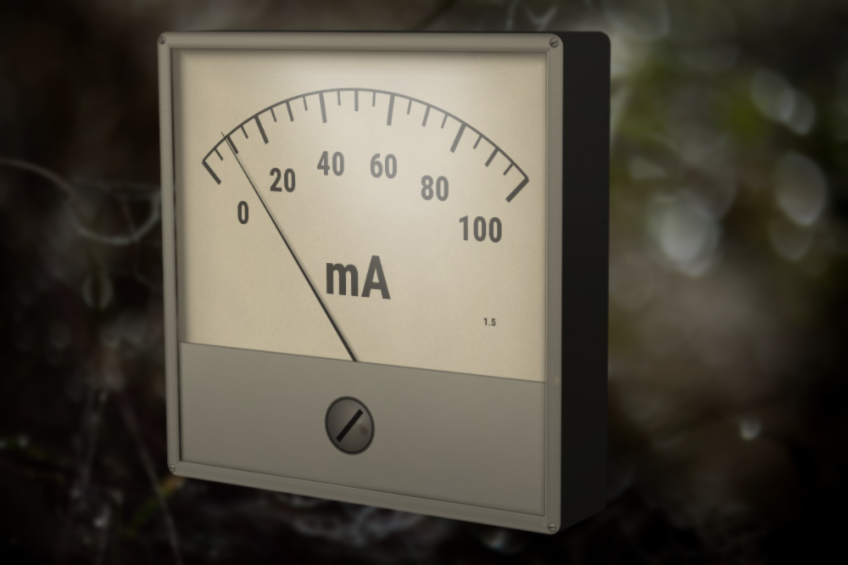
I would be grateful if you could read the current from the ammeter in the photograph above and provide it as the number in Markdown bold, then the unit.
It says **10** mA
